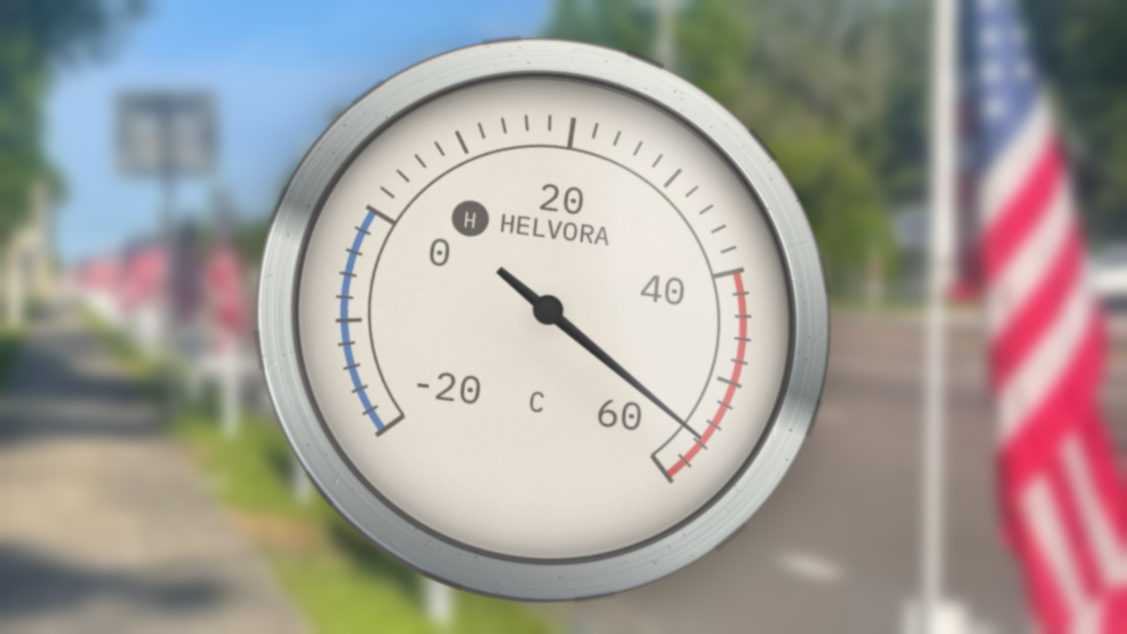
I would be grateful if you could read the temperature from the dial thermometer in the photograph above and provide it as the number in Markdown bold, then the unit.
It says **56** °C
